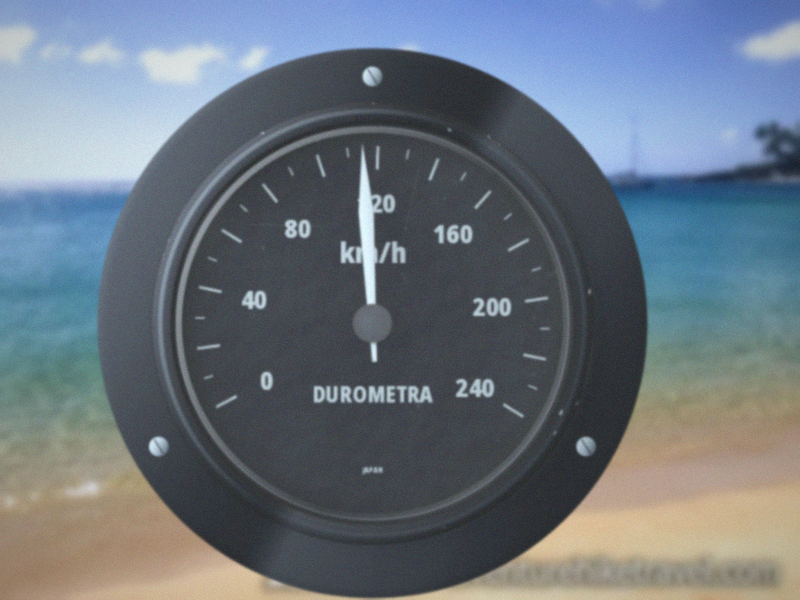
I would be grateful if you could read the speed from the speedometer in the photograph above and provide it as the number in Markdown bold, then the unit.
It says **115** km/h
